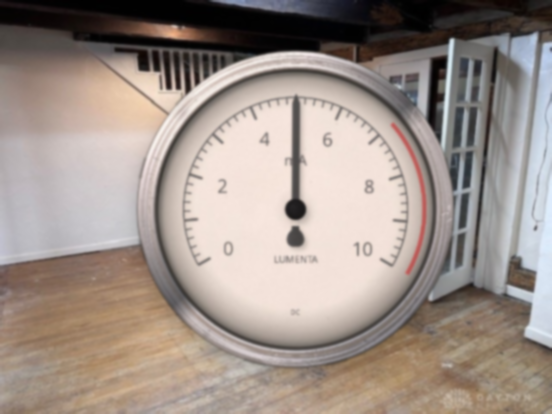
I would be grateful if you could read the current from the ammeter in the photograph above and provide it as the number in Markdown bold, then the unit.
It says **5** mA
